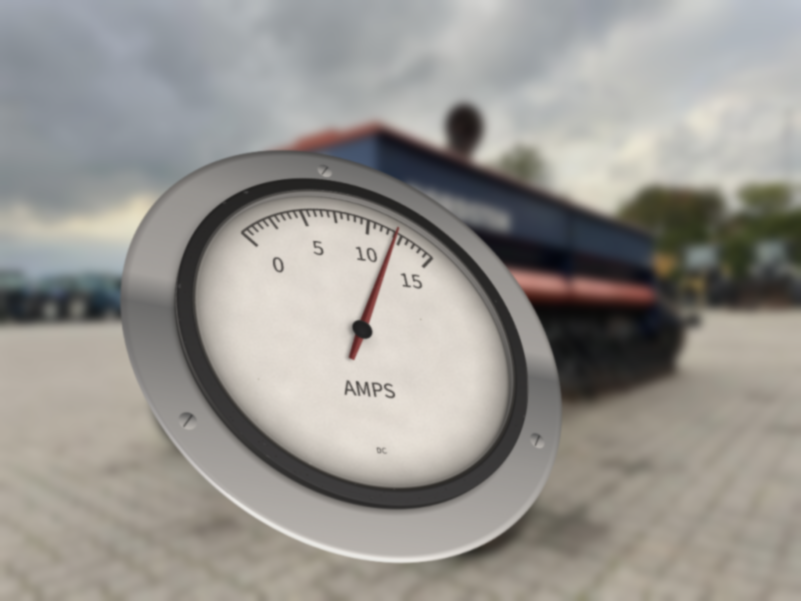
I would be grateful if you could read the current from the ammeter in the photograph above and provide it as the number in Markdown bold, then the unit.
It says **12** A
